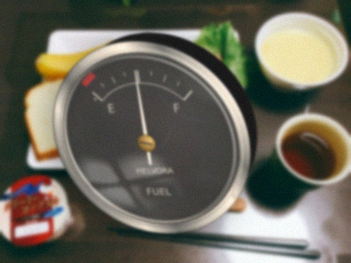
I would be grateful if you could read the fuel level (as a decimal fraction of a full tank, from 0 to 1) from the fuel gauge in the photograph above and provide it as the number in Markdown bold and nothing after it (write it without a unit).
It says **0.5**
